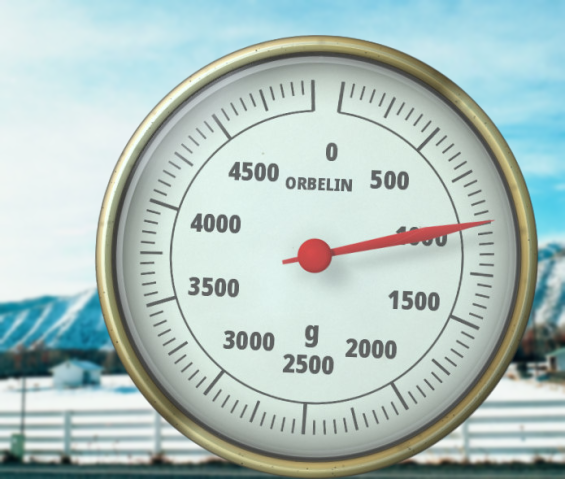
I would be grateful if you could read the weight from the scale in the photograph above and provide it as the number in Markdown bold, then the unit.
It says **1000** g
